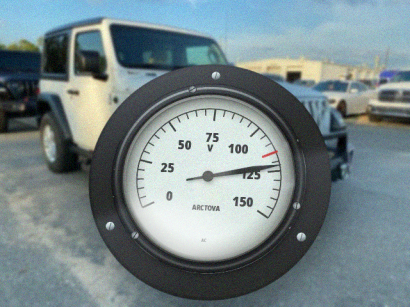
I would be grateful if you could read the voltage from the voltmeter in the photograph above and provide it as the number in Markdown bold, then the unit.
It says **122.5** V
